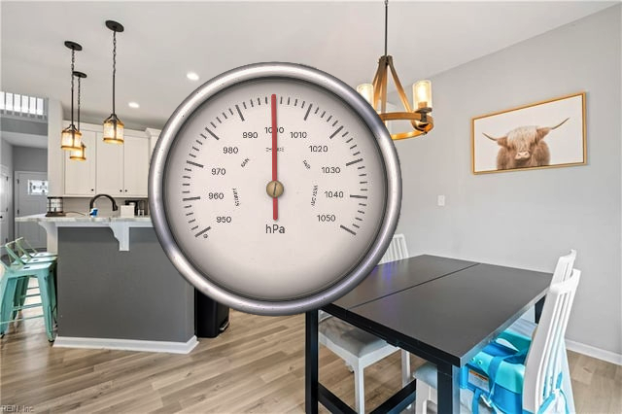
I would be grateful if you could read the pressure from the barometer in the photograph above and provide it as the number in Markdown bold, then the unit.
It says **1000** hPa
